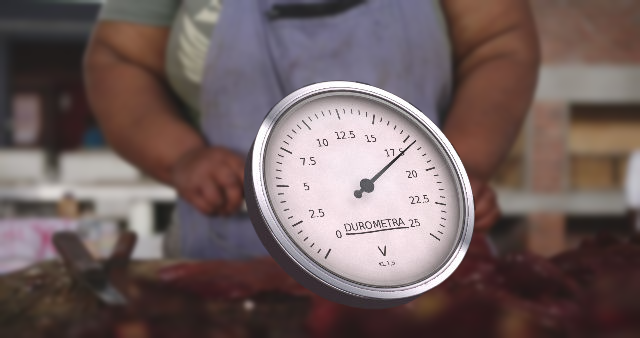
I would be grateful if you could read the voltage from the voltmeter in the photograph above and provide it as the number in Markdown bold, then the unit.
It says **18** V
